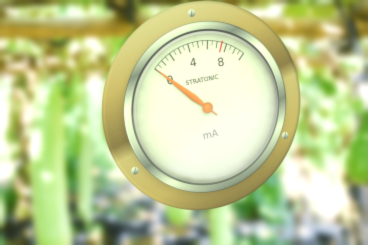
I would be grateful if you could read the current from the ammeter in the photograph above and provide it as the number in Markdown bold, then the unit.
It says **0** mA
